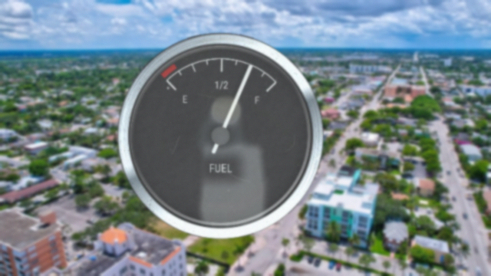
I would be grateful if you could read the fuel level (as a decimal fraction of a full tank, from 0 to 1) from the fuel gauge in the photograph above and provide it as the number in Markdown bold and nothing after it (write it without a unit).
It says **0.75**
